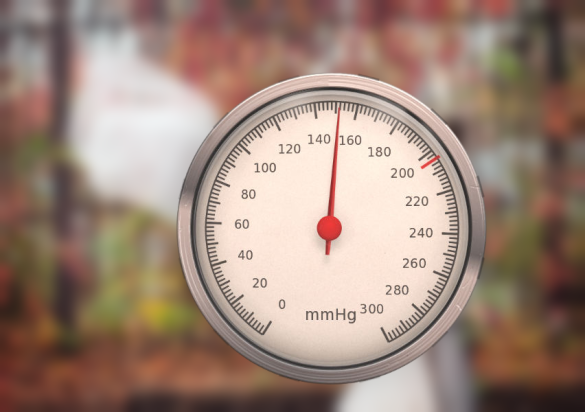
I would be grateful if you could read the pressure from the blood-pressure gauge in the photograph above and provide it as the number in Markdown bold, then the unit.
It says **152** mmHg
